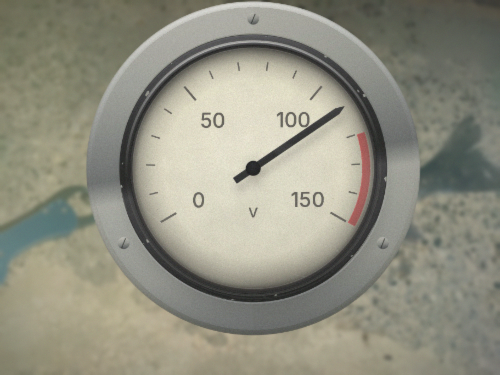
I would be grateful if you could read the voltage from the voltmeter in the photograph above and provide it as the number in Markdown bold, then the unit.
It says **110** V
